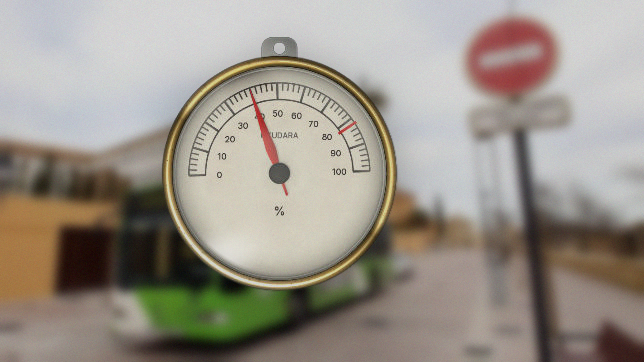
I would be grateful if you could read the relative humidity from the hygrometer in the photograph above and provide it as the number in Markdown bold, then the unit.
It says **40** %
